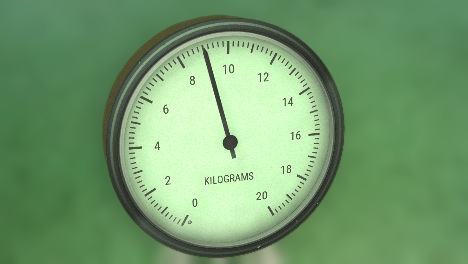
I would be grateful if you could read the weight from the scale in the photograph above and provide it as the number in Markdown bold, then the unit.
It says **9** kg
